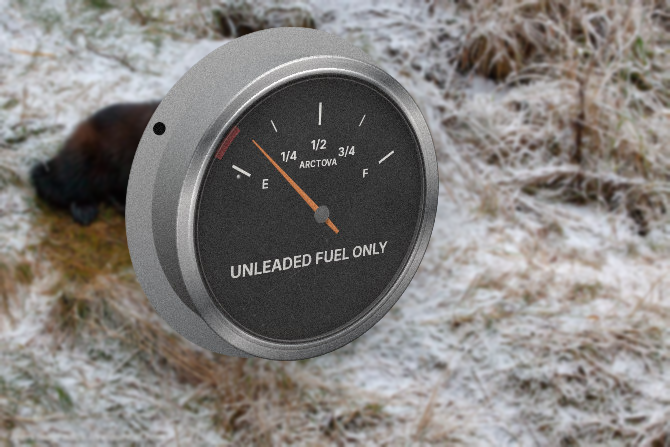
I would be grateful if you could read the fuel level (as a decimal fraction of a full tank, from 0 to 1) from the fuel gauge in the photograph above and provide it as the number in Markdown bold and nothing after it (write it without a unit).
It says **0.125**
